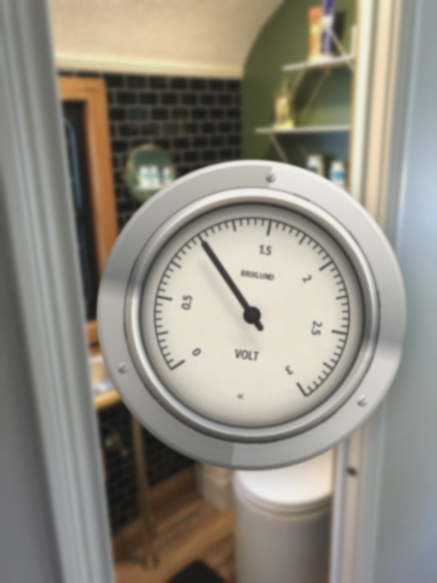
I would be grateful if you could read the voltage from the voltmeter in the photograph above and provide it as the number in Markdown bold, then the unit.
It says **1** V
